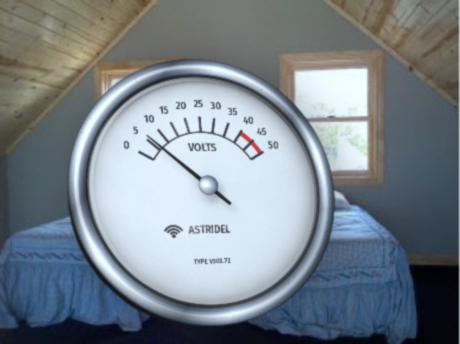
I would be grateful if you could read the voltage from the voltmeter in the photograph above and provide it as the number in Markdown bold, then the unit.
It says **5** V
